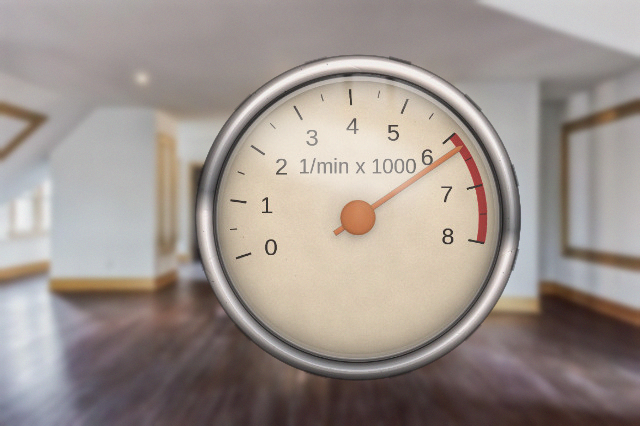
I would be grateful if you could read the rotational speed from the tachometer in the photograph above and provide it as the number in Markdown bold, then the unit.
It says **6250** rpm
